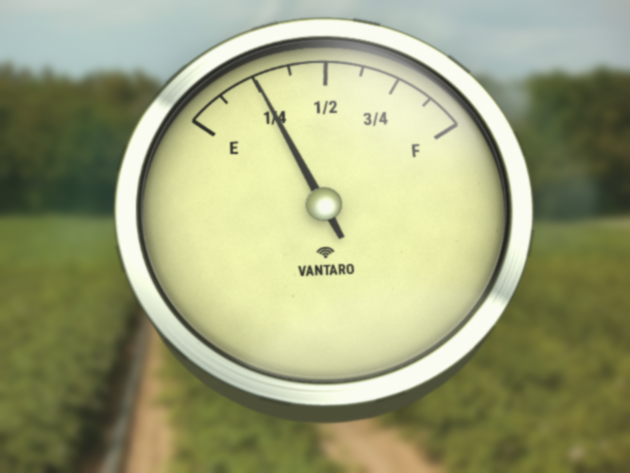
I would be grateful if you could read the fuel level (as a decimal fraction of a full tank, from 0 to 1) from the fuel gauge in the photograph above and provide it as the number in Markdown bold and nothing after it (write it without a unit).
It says **0.25**
